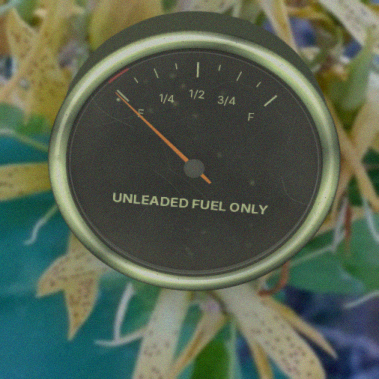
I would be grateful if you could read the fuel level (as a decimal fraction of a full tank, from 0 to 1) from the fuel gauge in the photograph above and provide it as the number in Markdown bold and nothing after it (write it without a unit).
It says **0**
